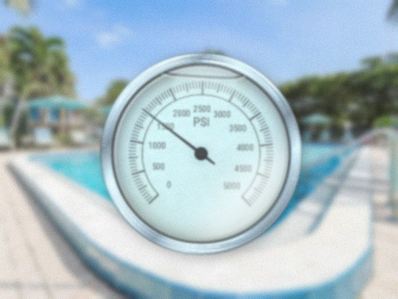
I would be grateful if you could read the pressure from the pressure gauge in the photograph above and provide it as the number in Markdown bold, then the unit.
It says **1500** psi
